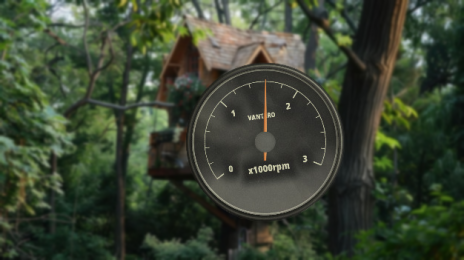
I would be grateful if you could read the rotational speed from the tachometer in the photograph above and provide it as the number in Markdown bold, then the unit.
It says **1600** rpm
